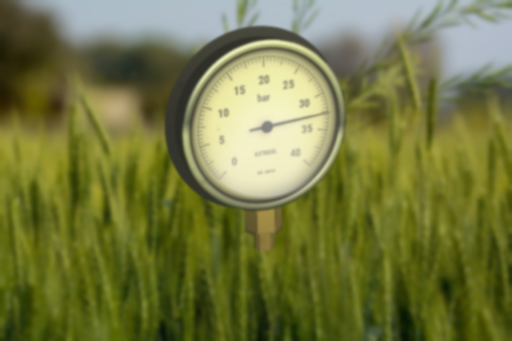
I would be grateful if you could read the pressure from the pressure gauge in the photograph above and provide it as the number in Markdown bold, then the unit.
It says **32.5** bar
